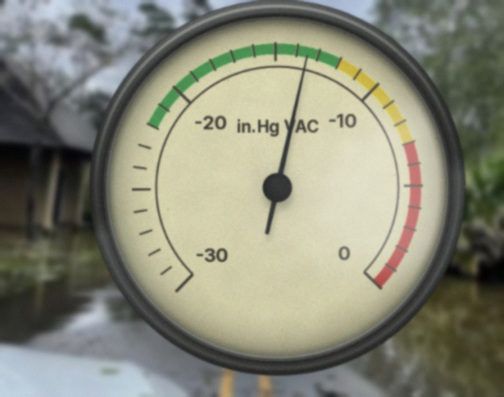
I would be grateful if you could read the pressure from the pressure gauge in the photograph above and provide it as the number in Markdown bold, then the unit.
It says **-13.5** inHg
